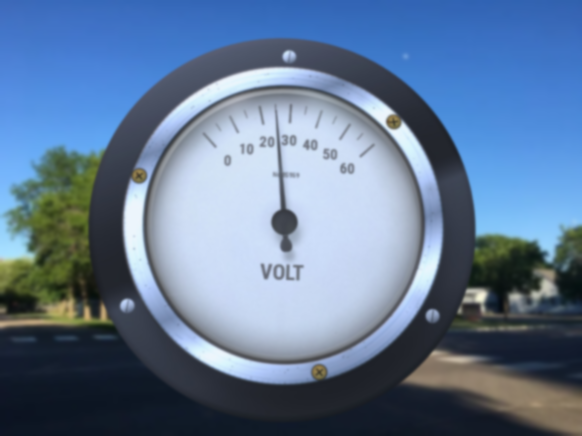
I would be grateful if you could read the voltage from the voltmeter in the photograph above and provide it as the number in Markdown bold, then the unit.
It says **25** V
